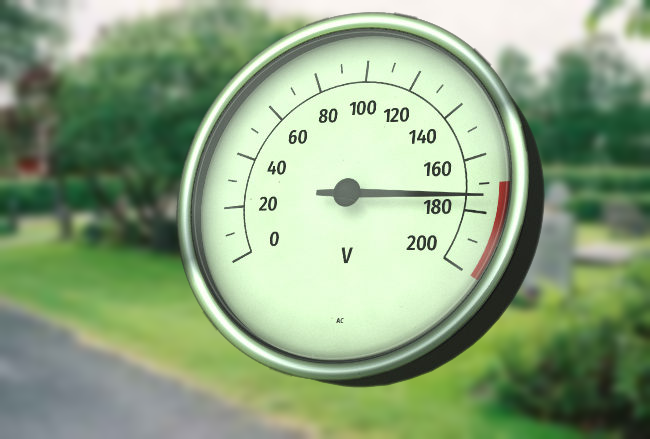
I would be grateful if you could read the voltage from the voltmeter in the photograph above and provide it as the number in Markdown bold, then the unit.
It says **175** V
